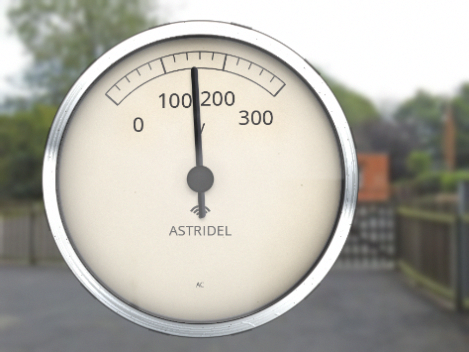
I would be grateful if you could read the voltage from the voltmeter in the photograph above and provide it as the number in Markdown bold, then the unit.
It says **150** V
